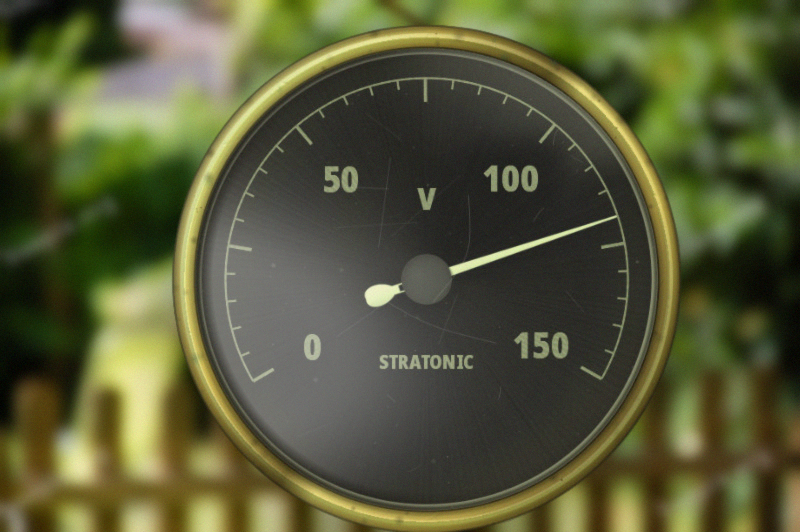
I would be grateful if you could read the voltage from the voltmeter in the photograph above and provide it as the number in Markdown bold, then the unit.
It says **120** V
